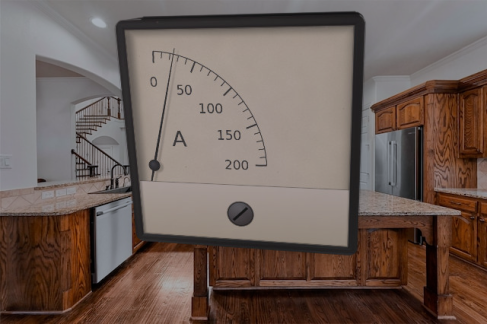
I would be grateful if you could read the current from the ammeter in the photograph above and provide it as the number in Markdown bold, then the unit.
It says **25** A
